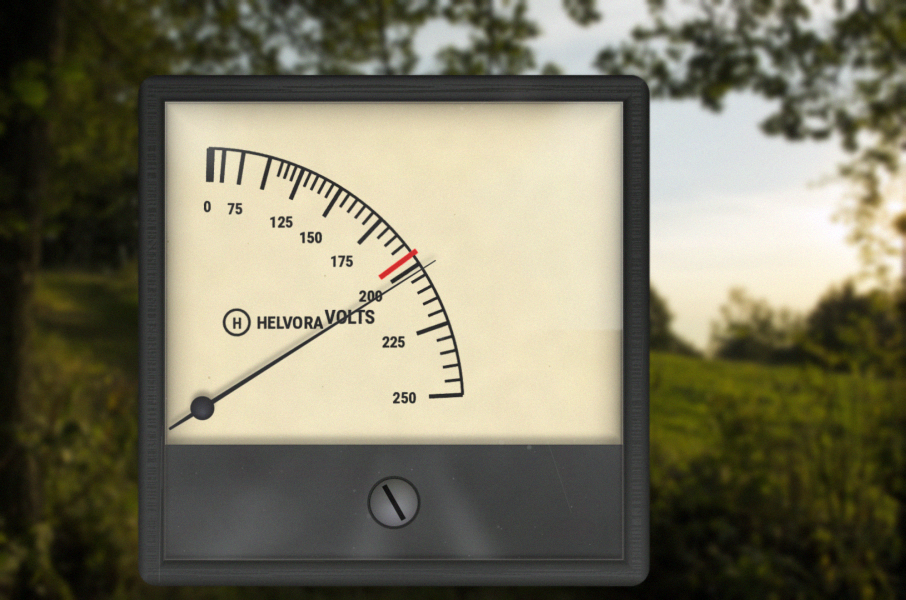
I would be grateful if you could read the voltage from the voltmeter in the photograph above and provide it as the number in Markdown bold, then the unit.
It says **202.5** V
